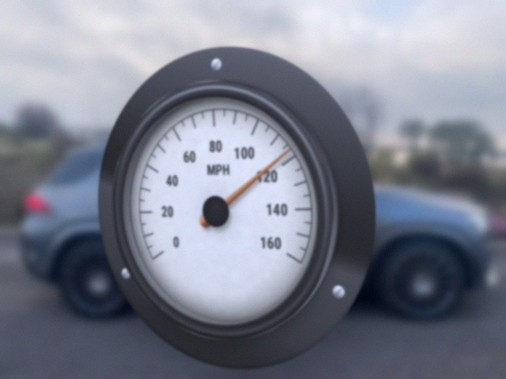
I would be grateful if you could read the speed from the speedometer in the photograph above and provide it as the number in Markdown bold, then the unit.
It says **117.5** mph
